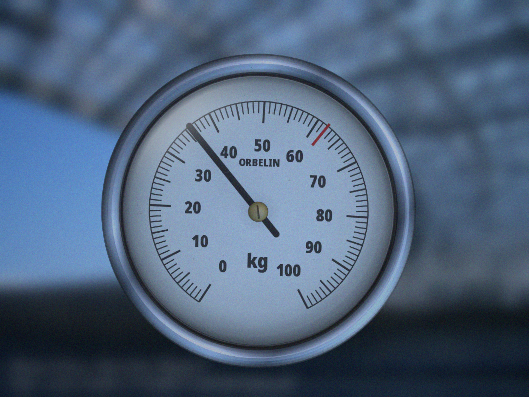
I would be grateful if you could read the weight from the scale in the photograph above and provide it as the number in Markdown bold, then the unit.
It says **36** kg
